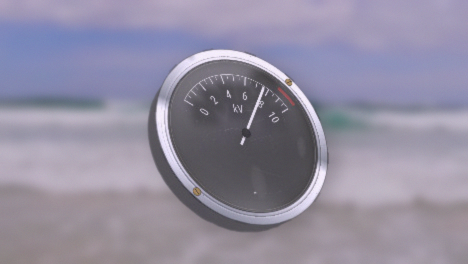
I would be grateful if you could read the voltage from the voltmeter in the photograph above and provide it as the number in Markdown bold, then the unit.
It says **7.5** kV
